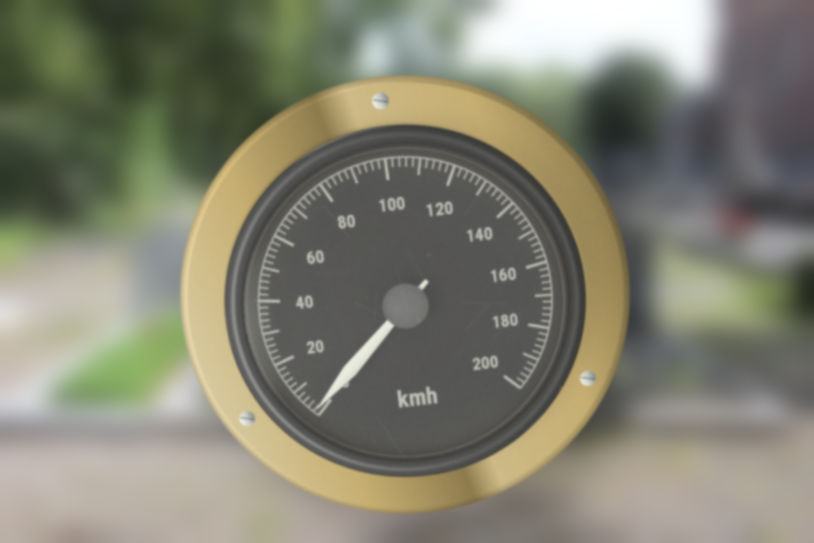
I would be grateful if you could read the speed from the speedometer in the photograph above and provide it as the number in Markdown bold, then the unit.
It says **2** km/h
